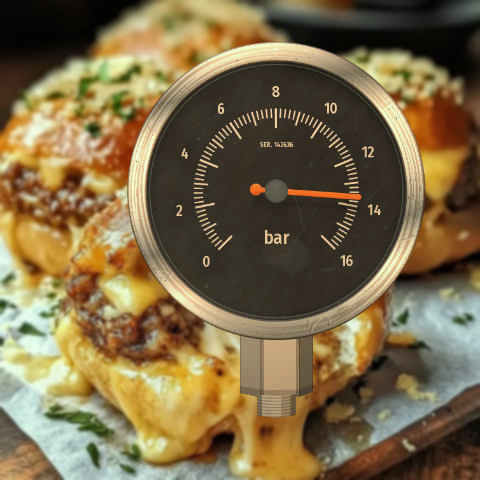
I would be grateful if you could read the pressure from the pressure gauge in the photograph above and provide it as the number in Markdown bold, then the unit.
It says **13.6** bar
